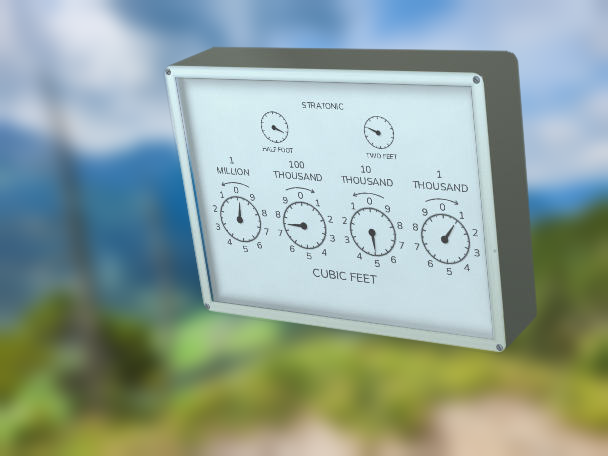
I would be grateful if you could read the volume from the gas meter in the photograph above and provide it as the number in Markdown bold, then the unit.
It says **975100** ft³
